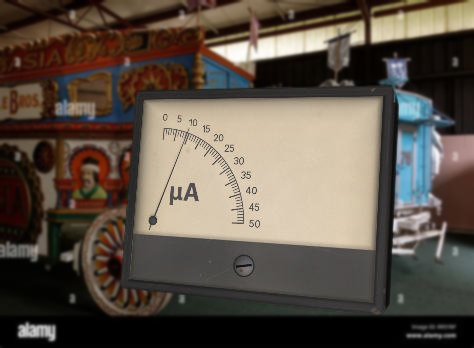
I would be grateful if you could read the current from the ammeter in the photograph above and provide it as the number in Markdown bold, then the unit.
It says **10** µA
